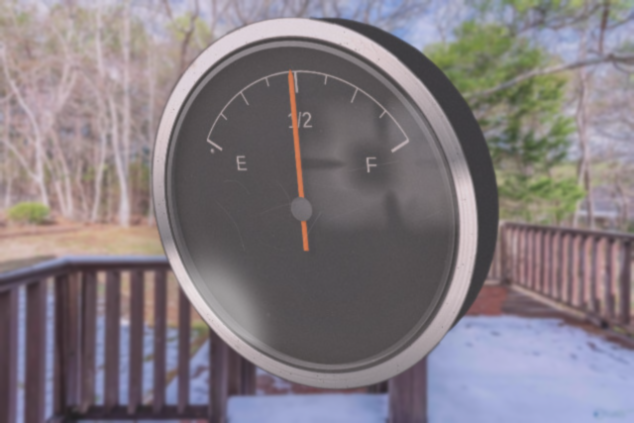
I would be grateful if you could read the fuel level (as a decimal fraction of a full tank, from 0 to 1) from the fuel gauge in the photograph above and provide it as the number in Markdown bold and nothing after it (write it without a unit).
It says **0.5**
